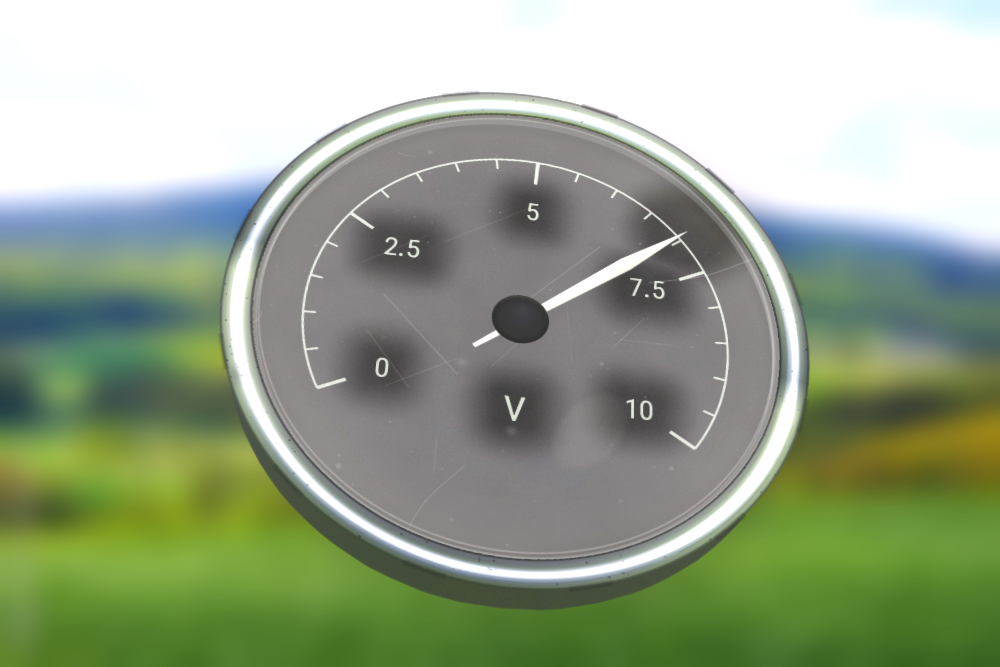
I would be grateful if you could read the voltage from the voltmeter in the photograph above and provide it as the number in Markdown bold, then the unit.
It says **7** V
